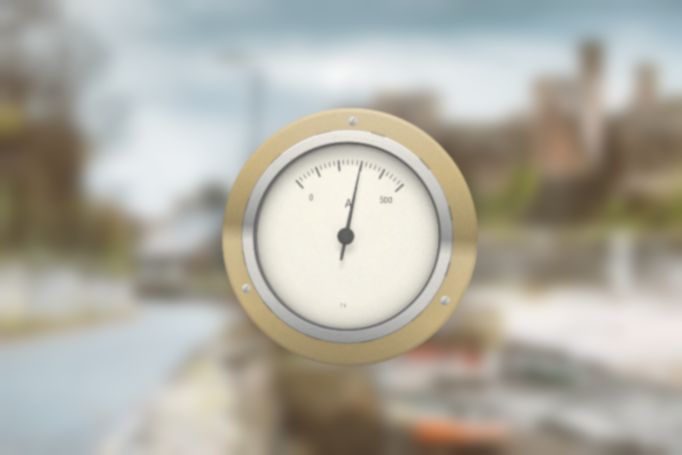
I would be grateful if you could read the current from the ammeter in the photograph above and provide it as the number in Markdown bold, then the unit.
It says **300** A
